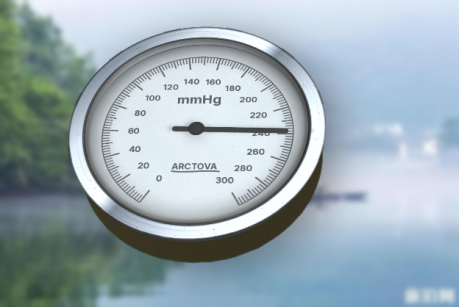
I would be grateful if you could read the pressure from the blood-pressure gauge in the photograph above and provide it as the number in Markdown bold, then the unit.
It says **240** mmHg
